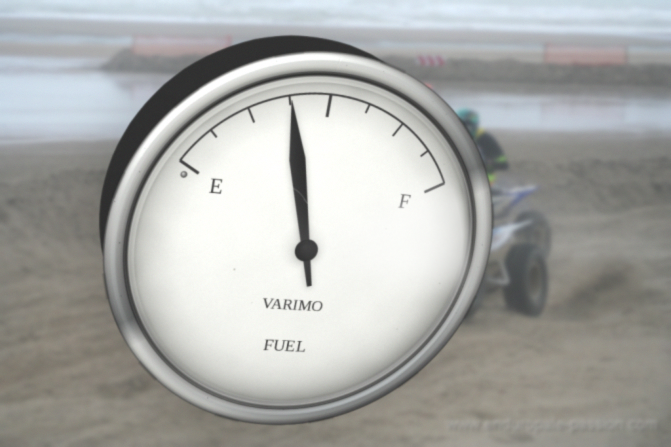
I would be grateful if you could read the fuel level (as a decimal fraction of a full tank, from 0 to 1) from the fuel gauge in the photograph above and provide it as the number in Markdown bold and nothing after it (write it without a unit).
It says **0.375**
